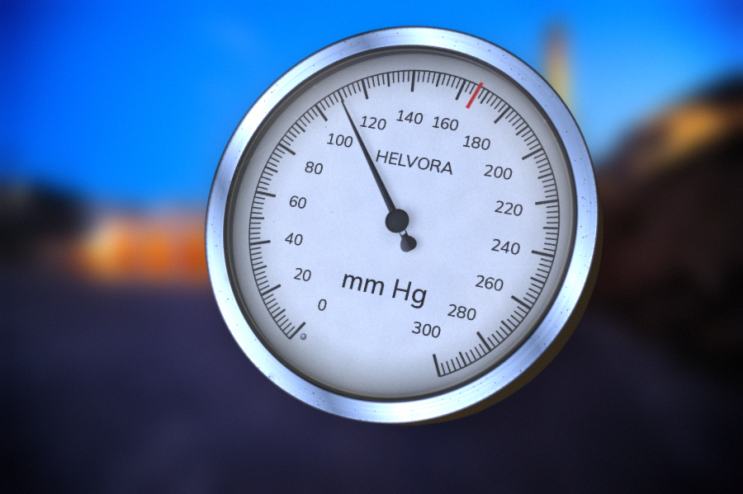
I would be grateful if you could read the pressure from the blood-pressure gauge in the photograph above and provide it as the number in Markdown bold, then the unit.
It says **110** mmHg
